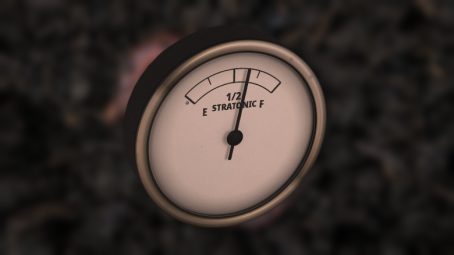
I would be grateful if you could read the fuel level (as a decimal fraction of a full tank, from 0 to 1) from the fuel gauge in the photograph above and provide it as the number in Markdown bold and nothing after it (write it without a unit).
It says **0.625**
